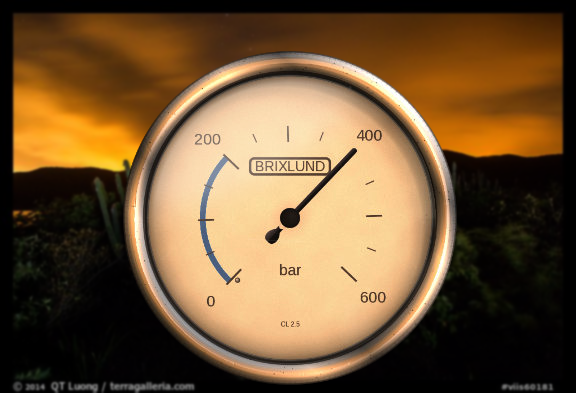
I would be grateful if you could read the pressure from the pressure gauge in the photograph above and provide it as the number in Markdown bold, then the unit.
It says **400** bar
